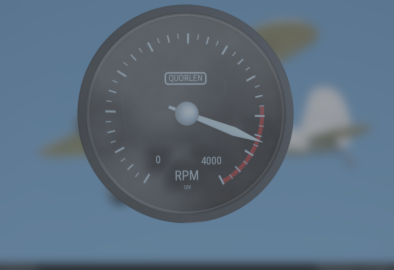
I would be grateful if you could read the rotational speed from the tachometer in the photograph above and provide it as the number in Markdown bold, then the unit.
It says **3450** rpm
